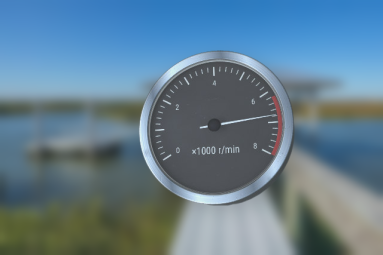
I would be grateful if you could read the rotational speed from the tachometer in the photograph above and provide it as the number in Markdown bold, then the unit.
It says **6800** rpm
